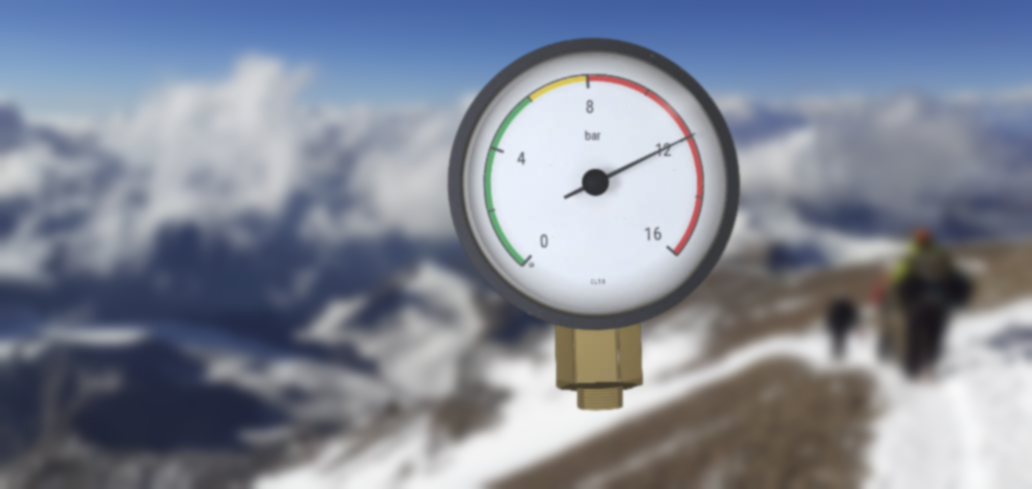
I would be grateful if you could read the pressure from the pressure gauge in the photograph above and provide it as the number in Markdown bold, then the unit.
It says **12** bar
